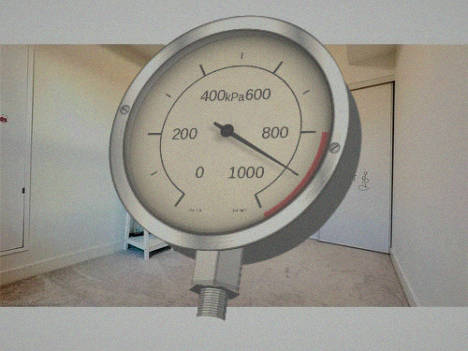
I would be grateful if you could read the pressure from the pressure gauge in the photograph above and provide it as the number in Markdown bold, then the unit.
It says **900** kPa
